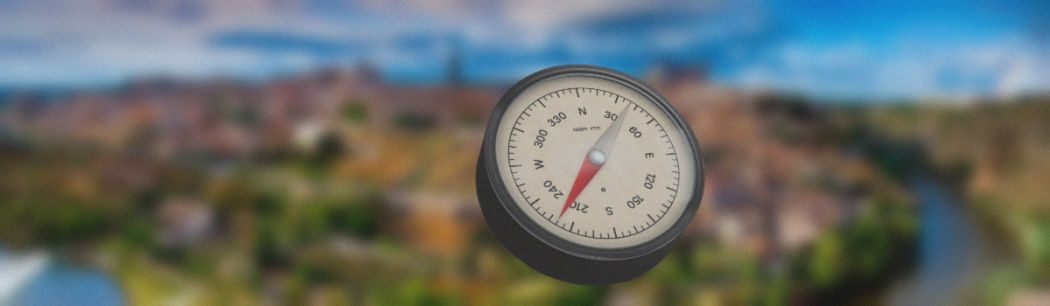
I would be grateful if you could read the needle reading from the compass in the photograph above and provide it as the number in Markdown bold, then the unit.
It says **220** °
